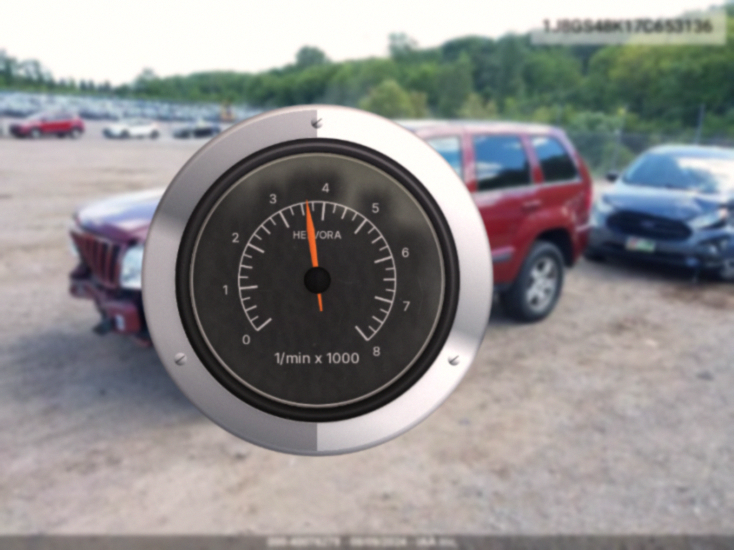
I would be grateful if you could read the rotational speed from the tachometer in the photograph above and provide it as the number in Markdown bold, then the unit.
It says **3625** rpm
